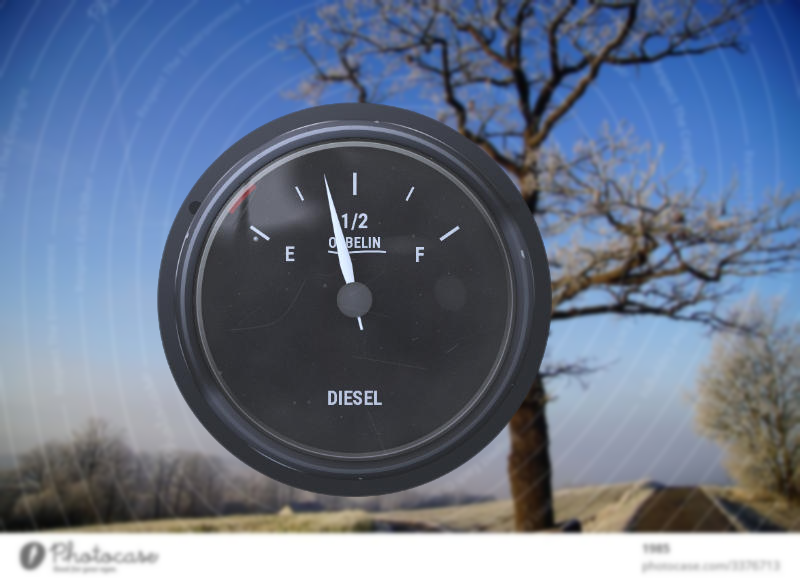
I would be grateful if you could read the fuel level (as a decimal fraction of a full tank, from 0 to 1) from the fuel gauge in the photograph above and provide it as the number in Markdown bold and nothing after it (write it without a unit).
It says **0.375**
